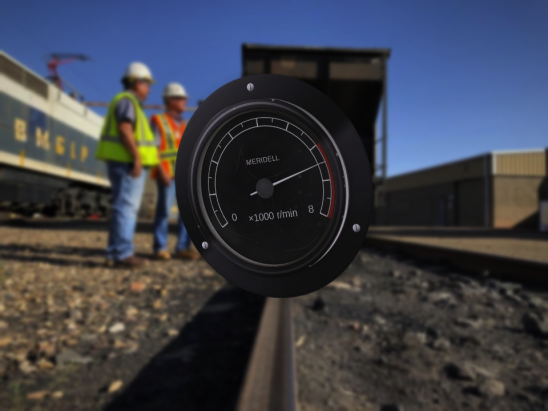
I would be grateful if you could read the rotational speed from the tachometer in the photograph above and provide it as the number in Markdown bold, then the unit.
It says **6500** rpm
